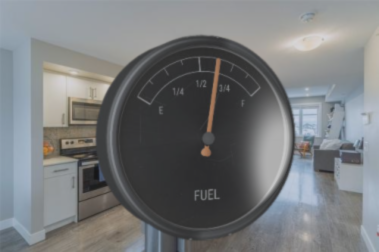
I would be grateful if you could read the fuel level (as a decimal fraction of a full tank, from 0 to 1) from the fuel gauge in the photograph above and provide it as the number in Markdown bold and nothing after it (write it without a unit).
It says **0.625**
